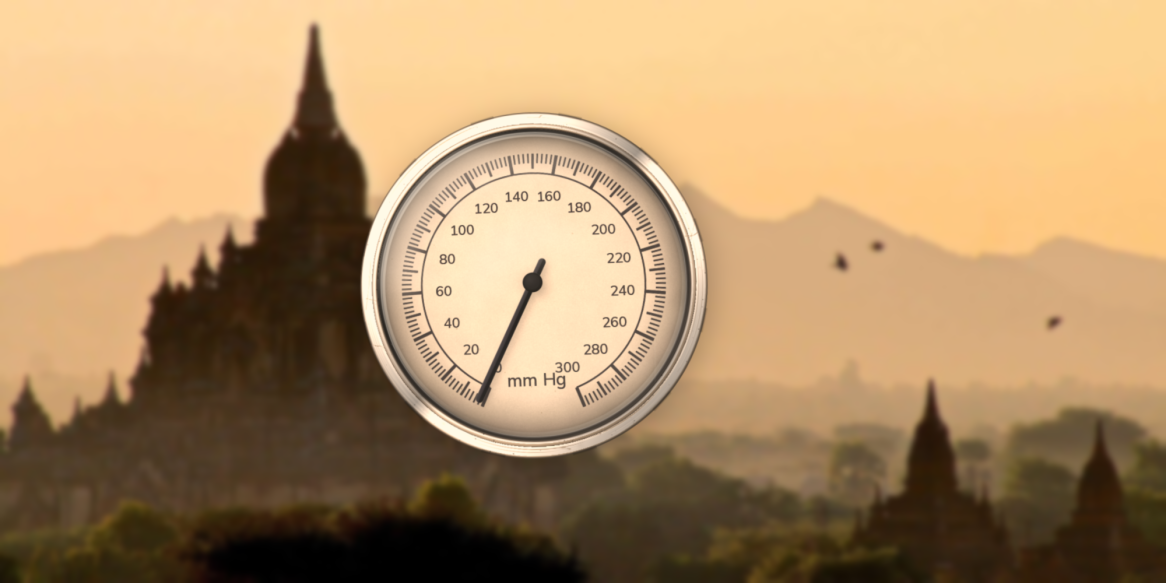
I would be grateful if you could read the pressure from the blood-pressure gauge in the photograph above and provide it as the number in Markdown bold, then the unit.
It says **2** mmHg
